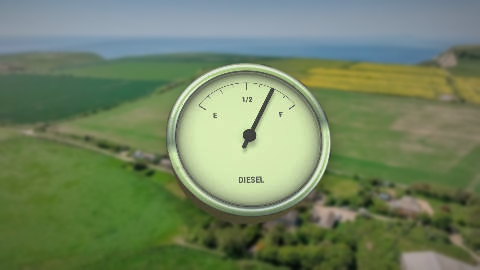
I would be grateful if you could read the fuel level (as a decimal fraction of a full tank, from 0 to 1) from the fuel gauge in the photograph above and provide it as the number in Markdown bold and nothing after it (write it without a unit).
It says **0.75**
